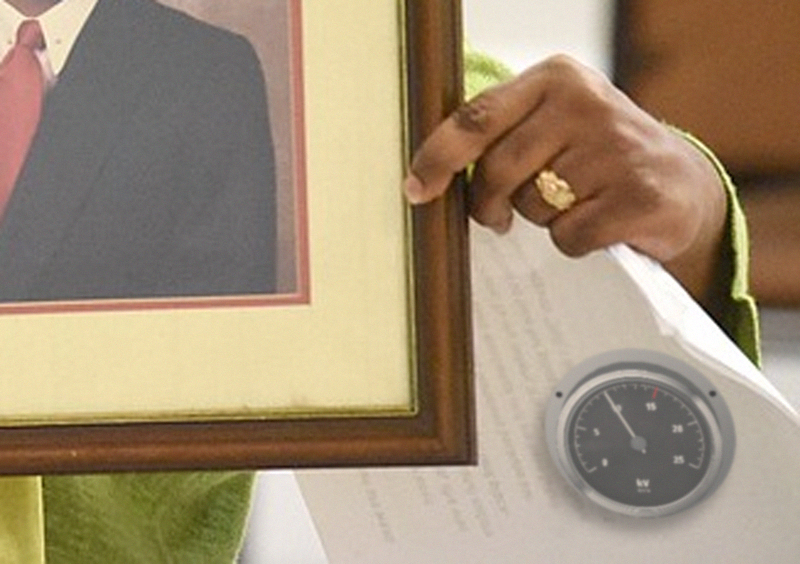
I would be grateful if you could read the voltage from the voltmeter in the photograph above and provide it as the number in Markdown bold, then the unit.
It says **10** kV
